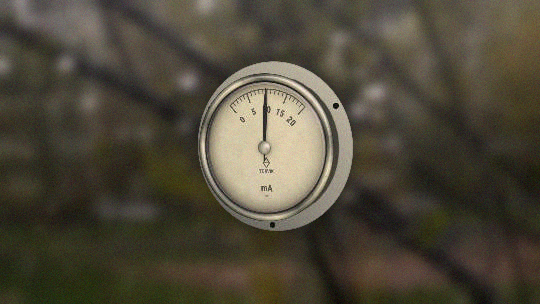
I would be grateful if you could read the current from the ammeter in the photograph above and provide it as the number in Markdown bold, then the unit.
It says **10** mA
